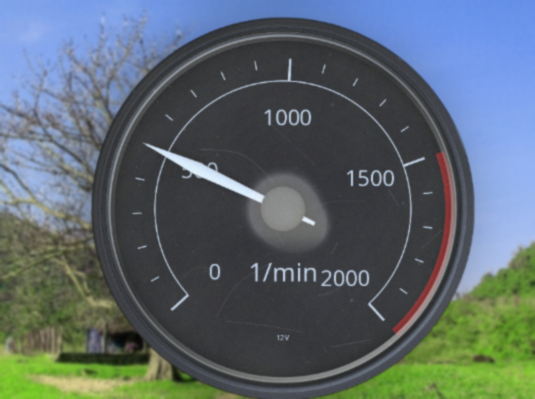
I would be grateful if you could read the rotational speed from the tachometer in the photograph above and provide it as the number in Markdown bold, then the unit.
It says **500** rpm
